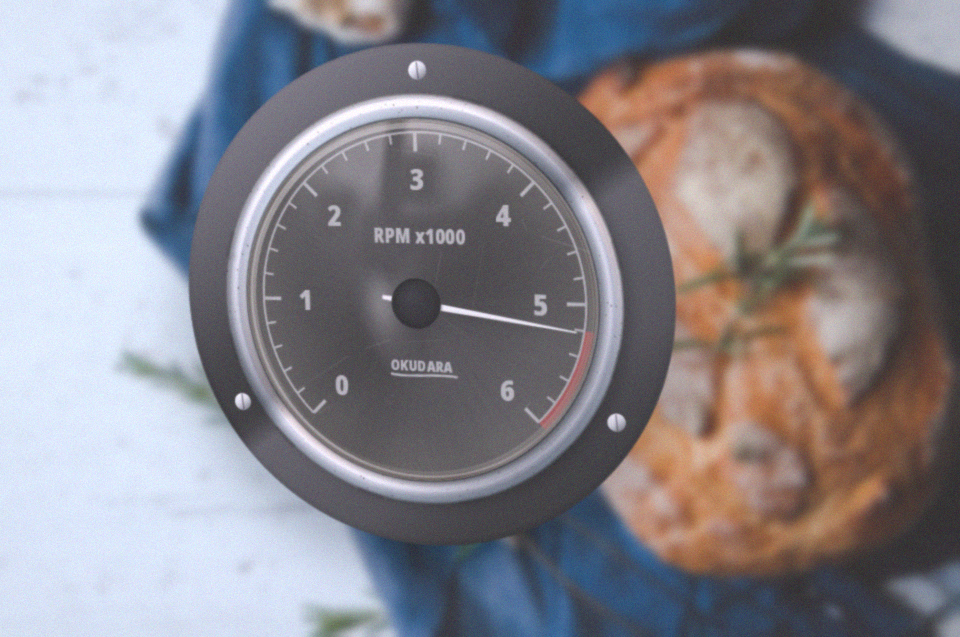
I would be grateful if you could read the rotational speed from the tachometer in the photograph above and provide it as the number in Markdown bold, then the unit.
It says **5200** rpm
